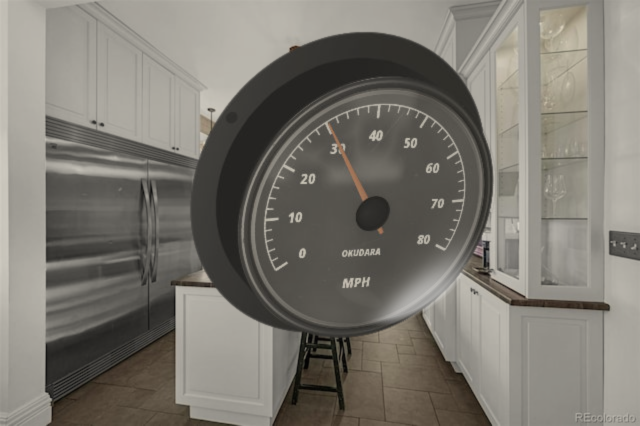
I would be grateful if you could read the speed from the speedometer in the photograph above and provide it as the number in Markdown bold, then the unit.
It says **30** mph
